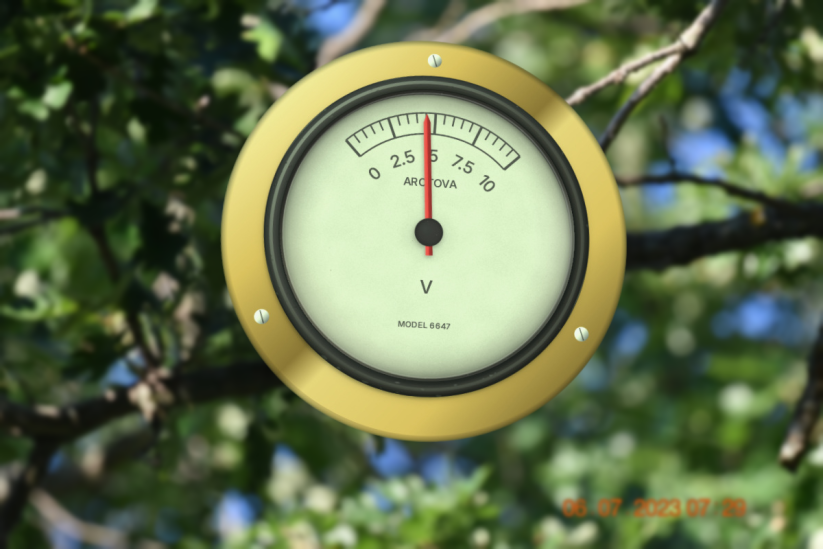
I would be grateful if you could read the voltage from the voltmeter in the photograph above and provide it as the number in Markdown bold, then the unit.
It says **4.5** V
